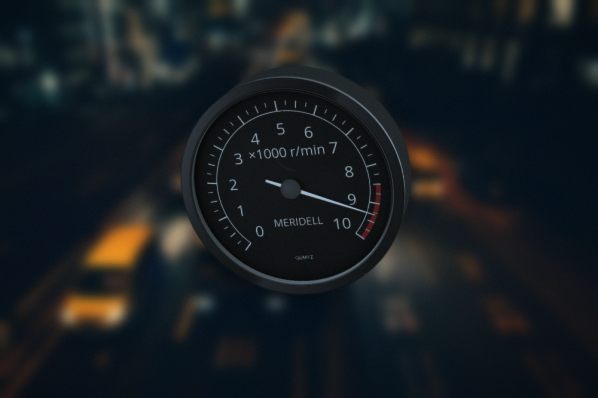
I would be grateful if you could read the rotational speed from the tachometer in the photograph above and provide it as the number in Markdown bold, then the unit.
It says **9250** rpm
